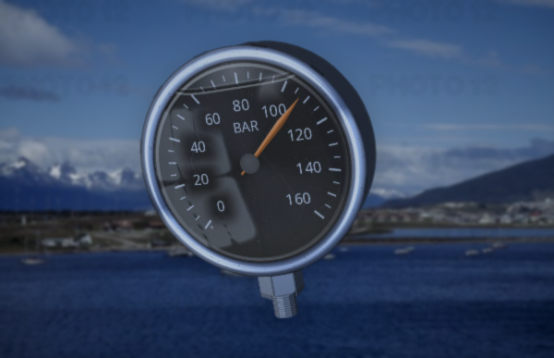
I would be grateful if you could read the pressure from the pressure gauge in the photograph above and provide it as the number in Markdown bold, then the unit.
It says **107.5** bar
